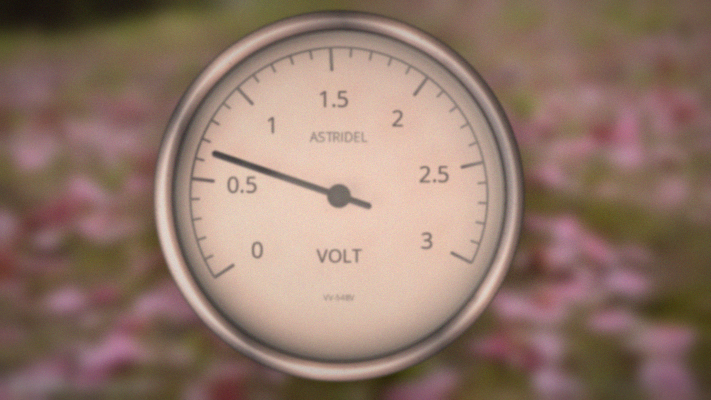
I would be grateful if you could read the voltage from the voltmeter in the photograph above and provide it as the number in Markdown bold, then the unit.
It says **0.65** V
